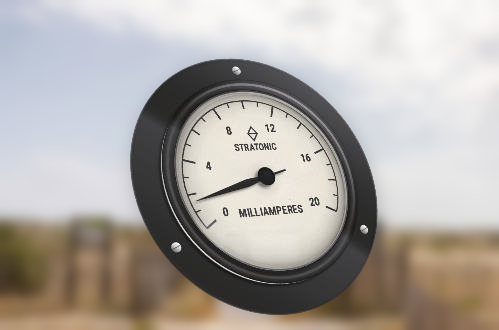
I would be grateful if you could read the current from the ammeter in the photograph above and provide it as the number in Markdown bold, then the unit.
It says **1.5** mA
